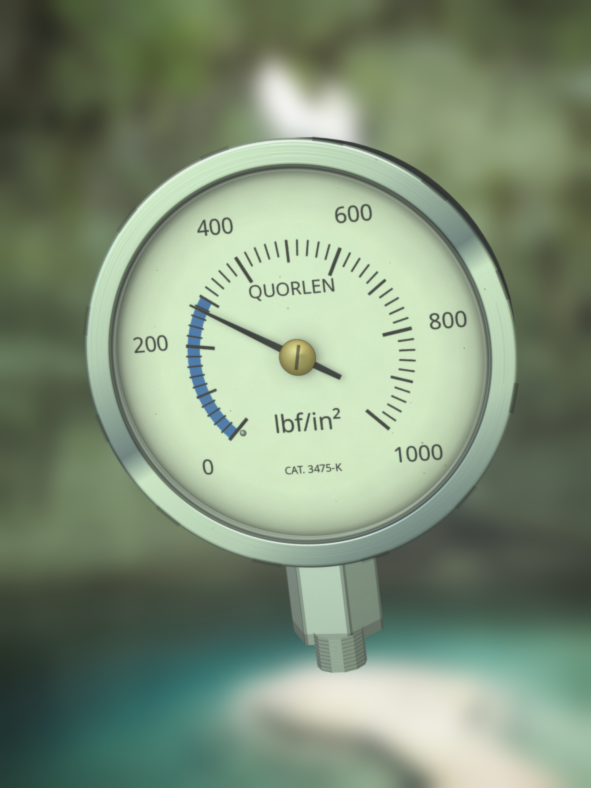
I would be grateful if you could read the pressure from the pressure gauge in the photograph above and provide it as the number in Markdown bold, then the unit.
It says **280** psi
